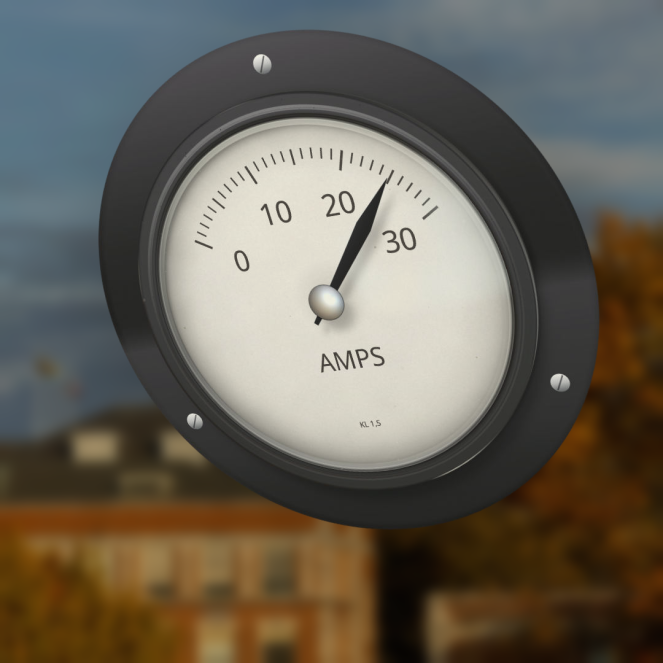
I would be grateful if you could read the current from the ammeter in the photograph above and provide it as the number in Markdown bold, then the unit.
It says **25** A
